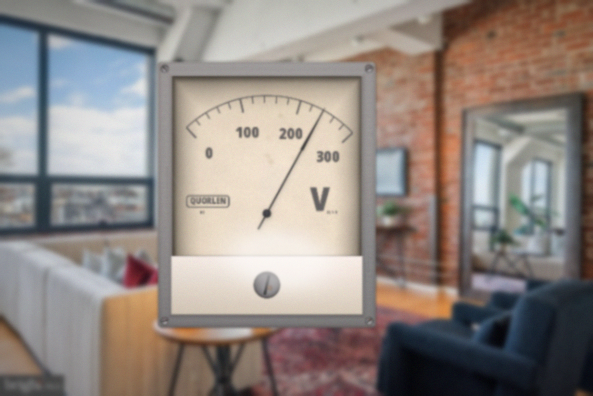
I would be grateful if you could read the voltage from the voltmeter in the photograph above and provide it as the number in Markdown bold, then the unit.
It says **240** V
